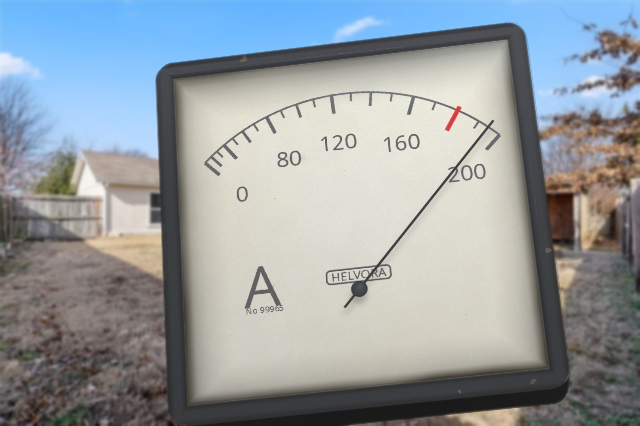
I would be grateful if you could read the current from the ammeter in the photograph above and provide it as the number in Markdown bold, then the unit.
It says **195** A
